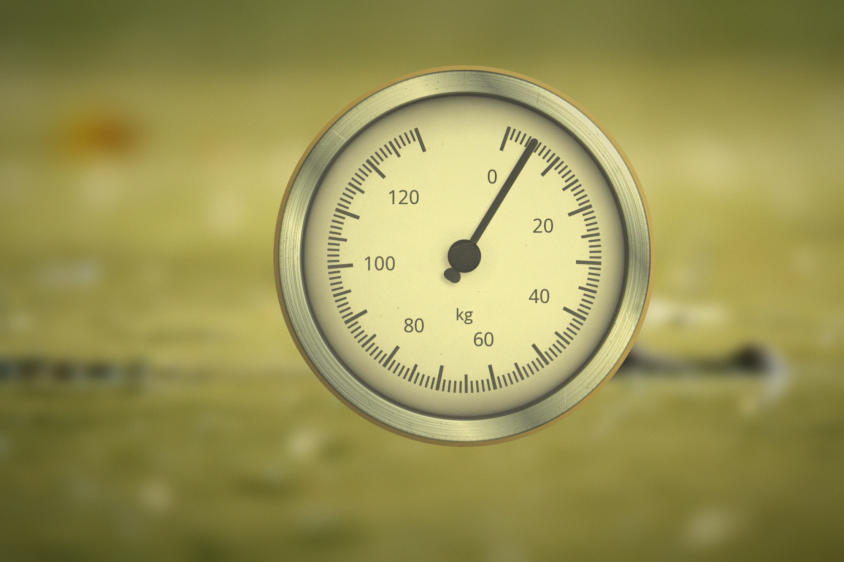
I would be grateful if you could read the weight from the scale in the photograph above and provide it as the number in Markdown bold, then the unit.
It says **5** kg
